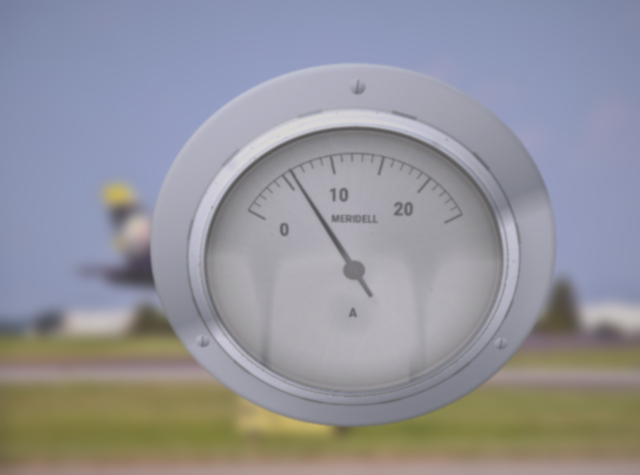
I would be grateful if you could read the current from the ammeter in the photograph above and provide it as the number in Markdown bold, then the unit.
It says **6** A
